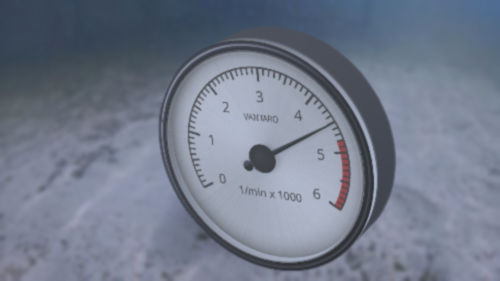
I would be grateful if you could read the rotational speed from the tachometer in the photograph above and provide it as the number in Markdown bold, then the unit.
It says **4500** rpm
